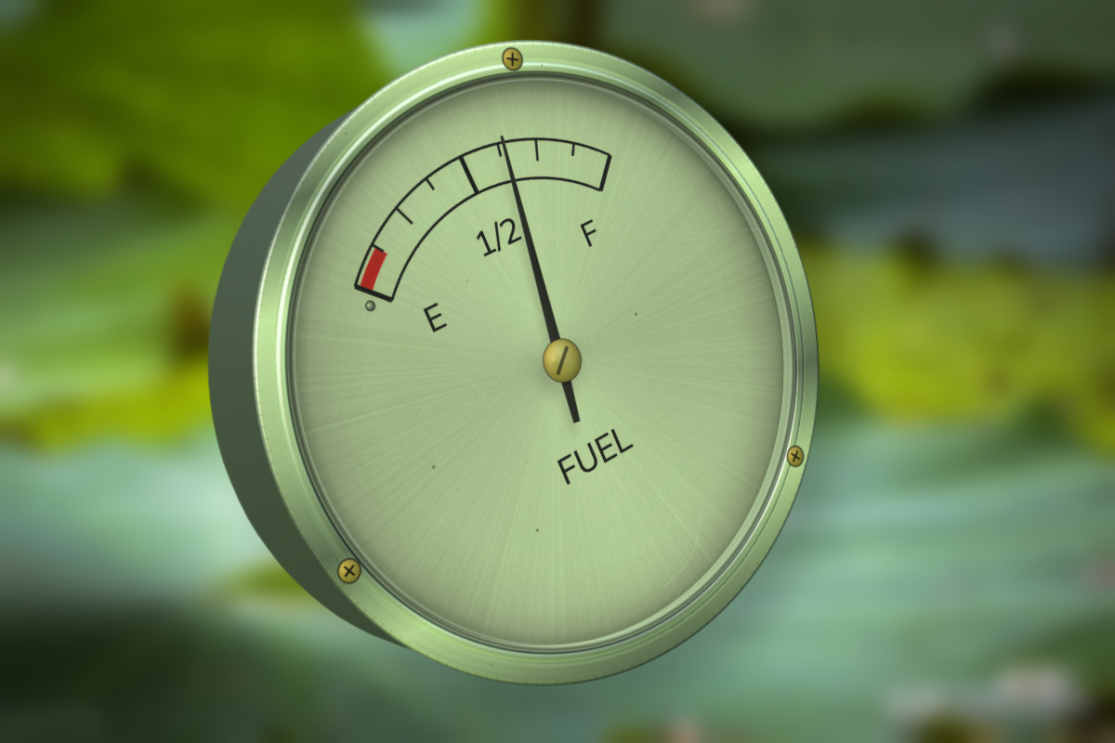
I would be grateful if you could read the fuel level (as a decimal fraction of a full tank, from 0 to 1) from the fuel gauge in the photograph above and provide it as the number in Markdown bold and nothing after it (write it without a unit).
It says **0.625**
